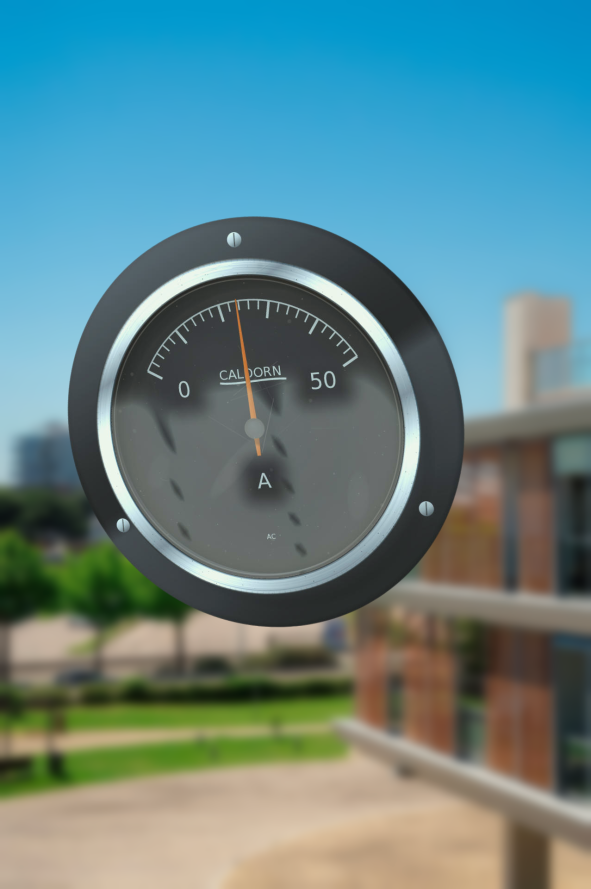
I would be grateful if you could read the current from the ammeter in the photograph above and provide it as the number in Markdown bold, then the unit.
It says **24** A
